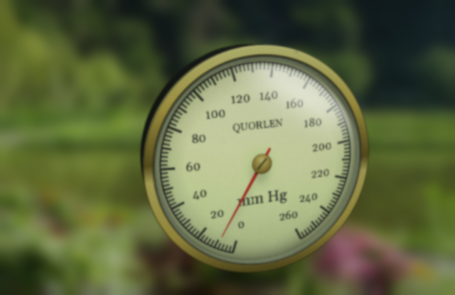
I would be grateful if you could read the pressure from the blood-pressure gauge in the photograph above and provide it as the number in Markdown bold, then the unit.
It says **10** mmHg
